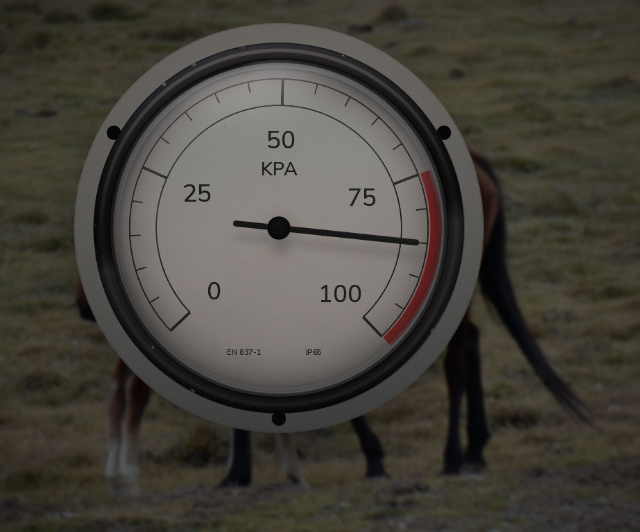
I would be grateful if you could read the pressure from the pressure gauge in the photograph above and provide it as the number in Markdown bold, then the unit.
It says **85** kPa
